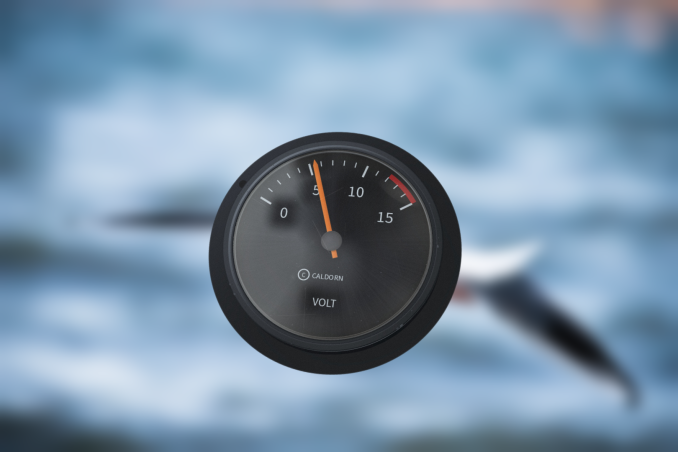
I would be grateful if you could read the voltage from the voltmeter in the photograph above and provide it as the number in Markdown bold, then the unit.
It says **5.5** V
